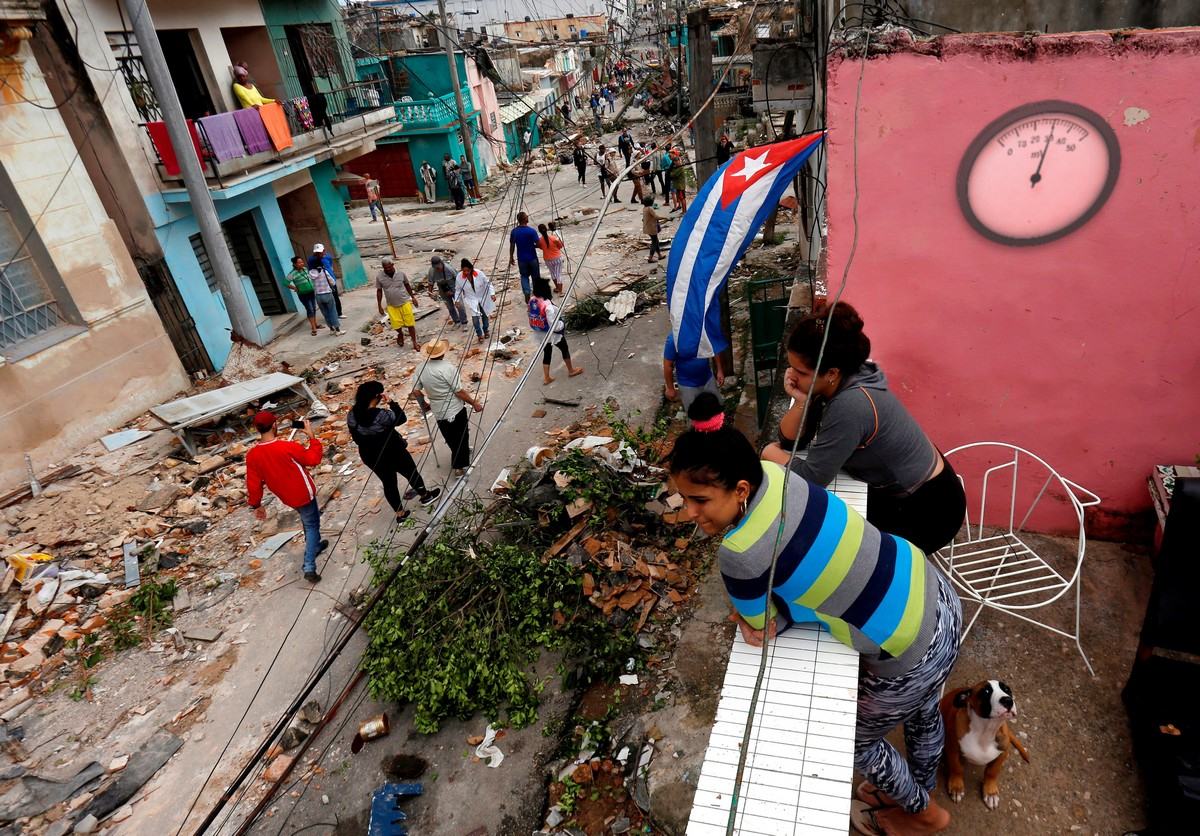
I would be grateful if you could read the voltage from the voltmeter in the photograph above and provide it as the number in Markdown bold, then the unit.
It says **30** mV
